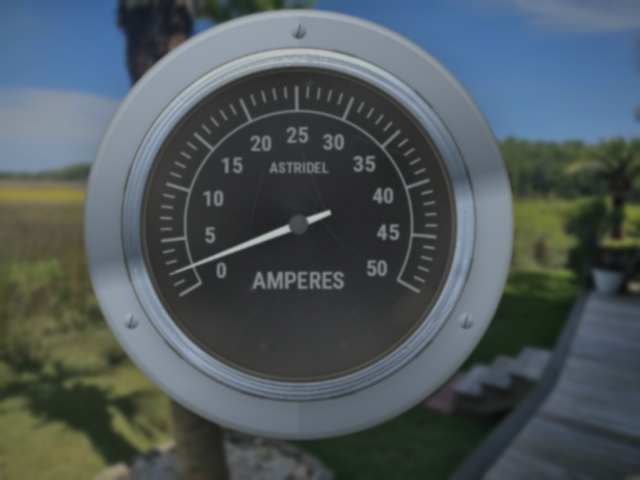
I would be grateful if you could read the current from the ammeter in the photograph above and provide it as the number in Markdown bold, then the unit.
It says **2** A
